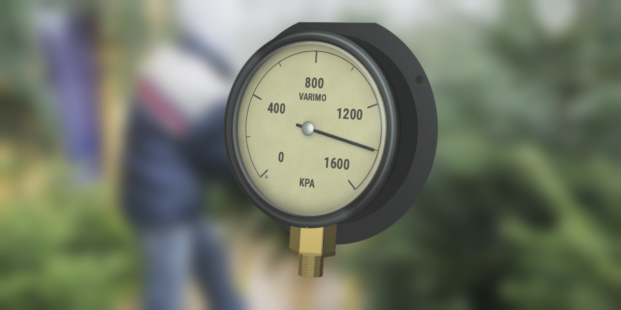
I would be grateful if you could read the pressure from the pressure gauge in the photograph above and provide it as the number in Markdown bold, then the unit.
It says **1400** kPa
